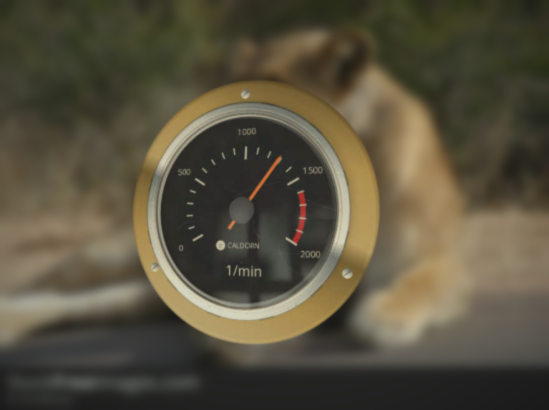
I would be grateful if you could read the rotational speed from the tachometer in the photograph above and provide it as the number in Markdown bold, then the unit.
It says **1300** rpm
